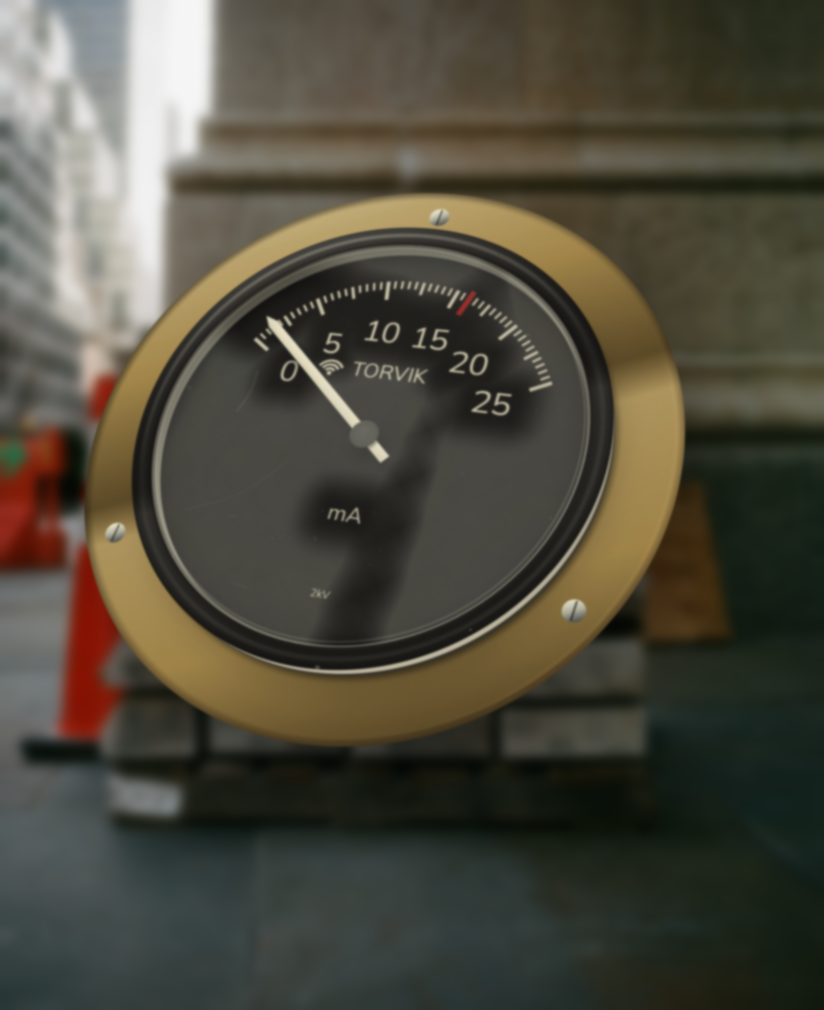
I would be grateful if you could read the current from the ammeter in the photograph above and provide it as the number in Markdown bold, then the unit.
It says **1.5** mA
